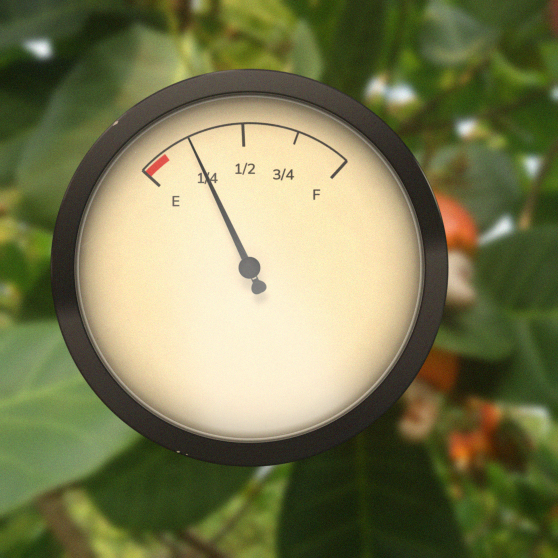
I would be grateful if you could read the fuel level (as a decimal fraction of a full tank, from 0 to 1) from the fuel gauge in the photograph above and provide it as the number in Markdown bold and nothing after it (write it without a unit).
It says **0.25**
